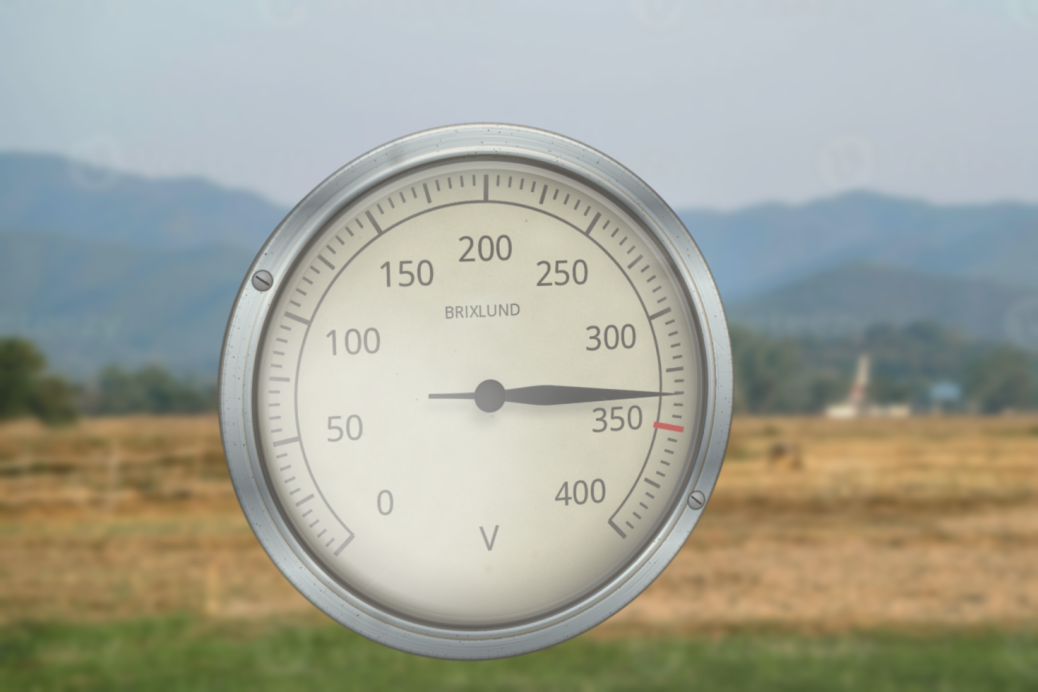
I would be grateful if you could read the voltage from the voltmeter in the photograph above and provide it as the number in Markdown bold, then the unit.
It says **335** V
